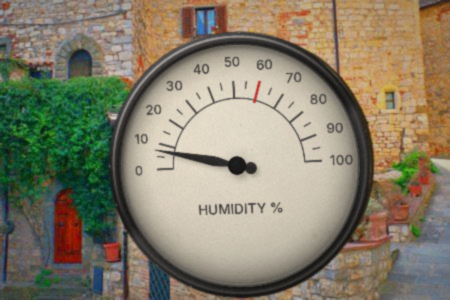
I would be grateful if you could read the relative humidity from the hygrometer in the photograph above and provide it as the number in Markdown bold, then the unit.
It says **7.5** %
